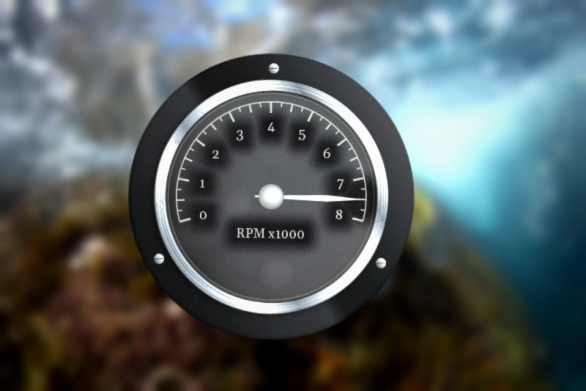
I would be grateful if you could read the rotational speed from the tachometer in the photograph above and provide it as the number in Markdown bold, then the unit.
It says **7500** rpm
